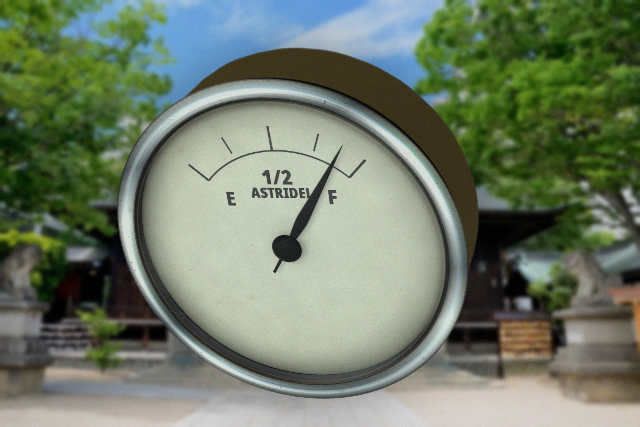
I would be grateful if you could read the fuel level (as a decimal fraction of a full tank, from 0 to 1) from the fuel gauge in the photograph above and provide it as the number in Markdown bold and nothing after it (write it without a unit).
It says **0.875**
